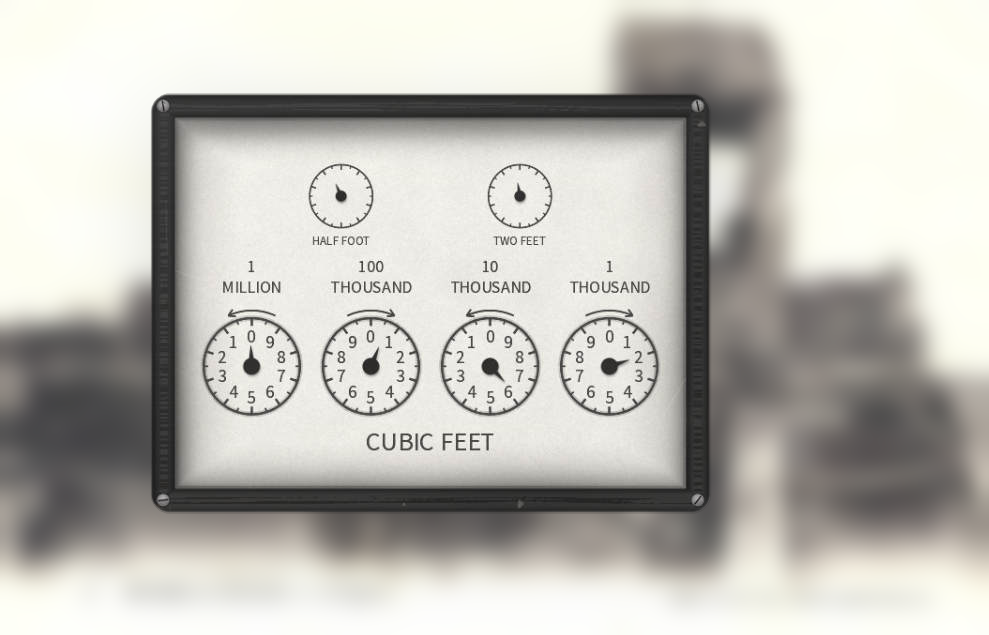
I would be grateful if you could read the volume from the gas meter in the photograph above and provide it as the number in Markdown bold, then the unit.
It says **6200** ft³
